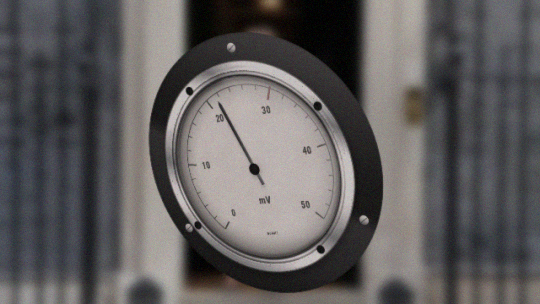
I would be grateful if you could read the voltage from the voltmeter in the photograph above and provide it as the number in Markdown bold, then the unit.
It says **22** mV
